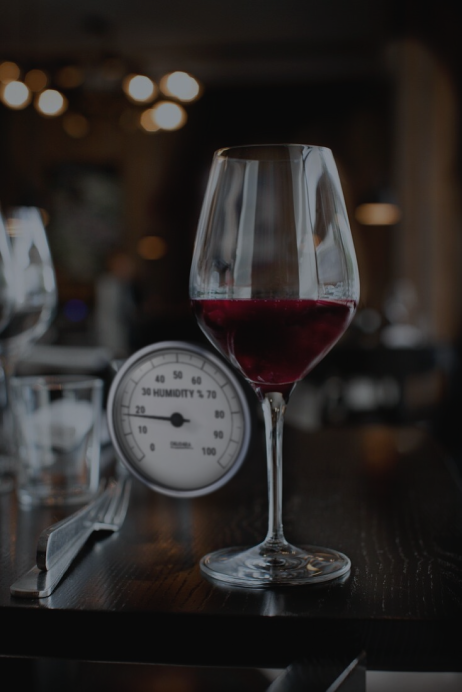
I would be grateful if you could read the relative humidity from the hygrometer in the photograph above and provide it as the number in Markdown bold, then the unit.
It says **17.5** %
